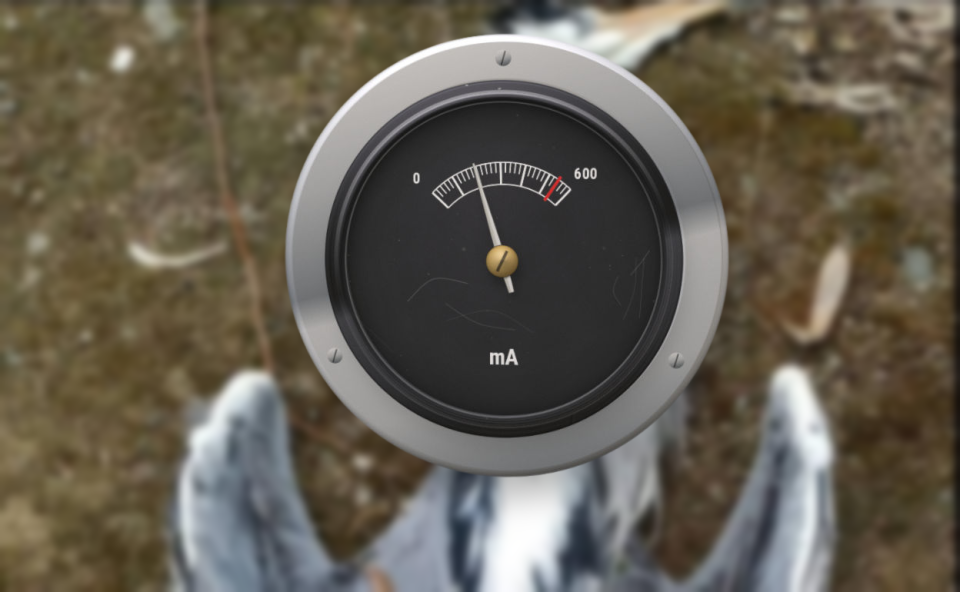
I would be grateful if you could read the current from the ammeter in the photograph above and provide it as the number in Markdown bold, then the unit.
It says **200** mA
